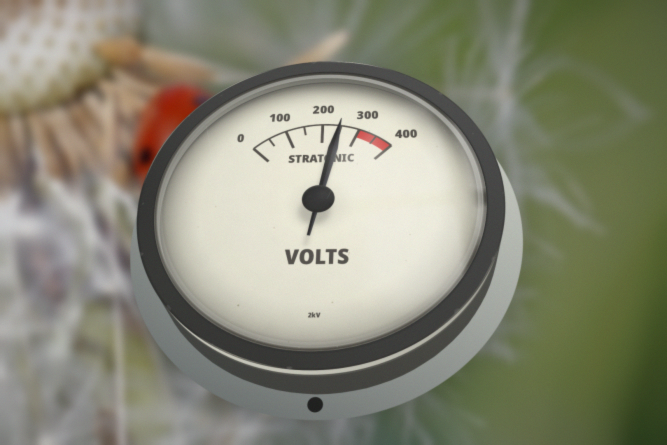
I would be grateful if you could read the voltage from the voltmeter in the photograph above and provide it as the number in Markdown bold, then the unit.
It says **250** V
